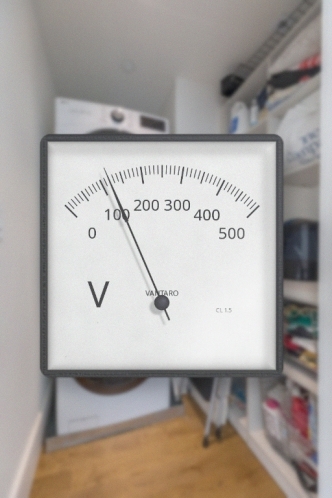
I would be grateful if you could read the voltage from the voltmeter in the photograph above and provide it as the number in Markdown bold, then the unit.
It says **120** V
